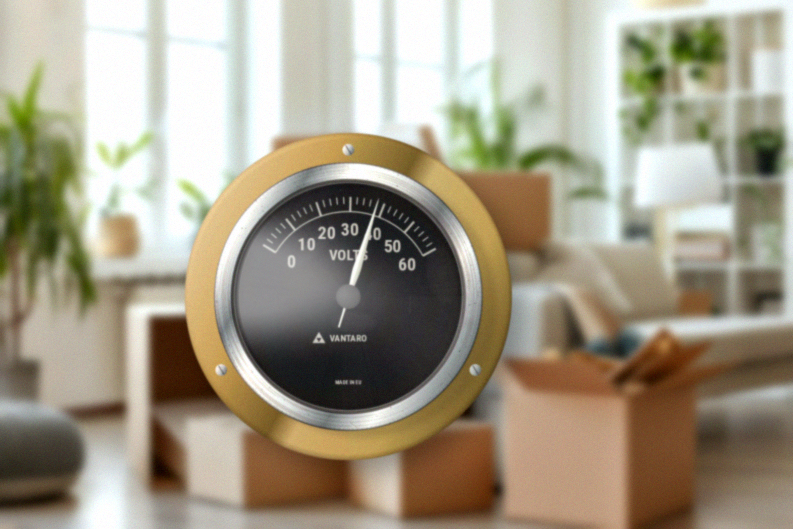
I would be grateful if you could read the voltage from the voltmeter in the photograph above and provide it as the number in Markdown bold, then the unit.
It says **38** V
